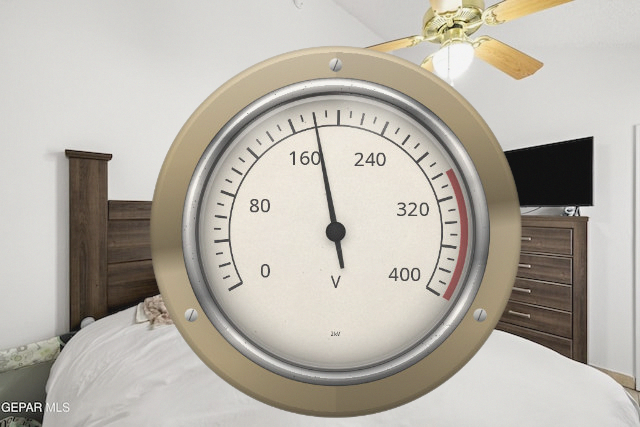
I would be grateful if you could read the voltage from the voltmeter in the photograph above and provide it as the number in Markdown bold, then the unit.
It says **180** V
